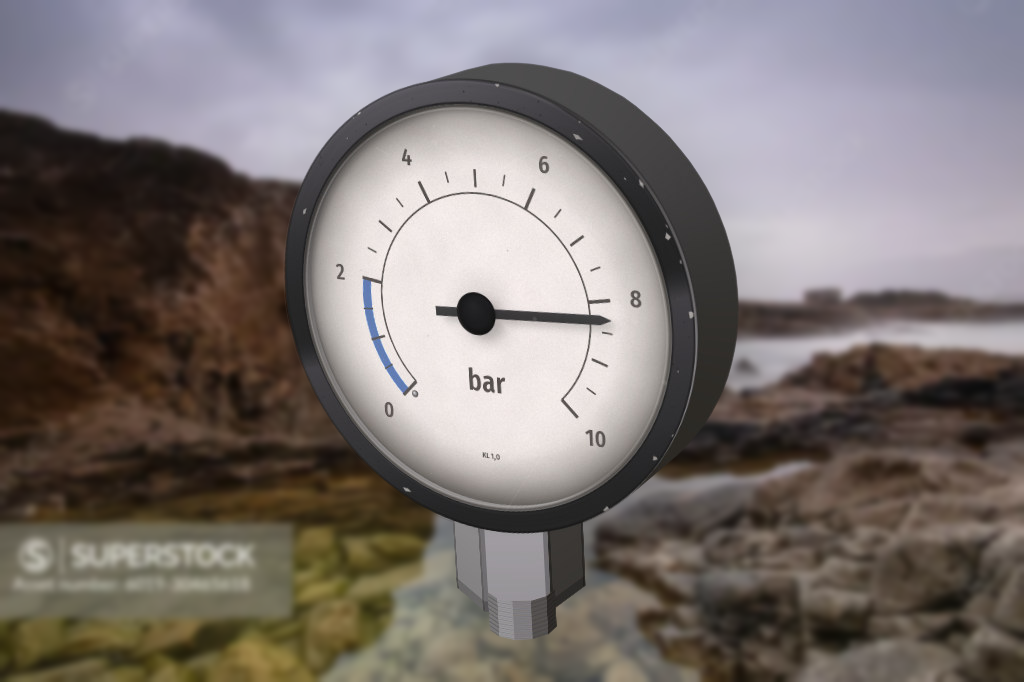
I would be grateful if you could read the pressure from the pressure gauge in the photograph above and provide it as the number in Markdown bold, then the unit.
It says **8.25** bar
